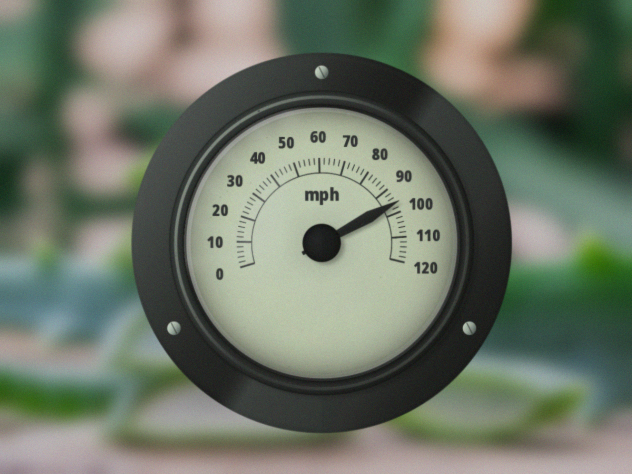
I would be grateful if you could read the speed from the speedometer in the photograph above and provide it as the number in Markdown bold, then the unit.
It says **96** mph
